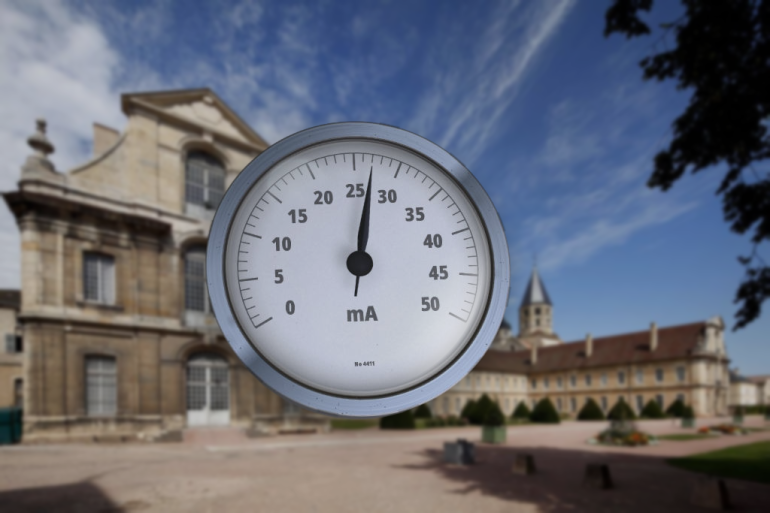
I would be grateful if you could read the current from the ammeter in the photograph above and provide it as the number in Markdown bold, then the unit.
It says **27** mA
